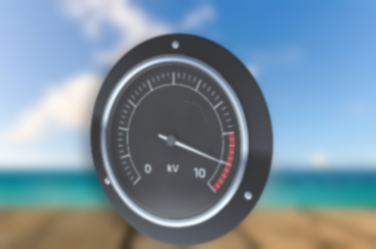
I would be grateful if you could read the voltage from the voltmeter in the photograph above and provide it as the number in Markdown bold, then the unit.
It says **9** kV
